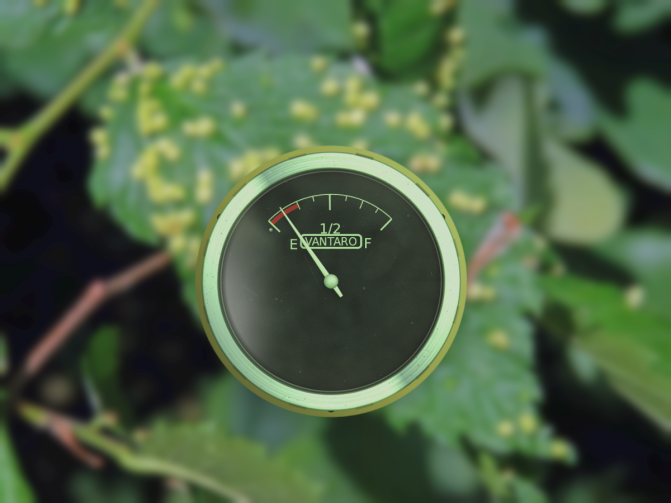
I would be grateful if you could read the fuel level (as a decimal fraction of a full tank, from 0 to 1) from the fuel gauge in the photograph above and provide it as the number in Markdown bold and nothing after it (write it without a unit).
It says **0.125**
